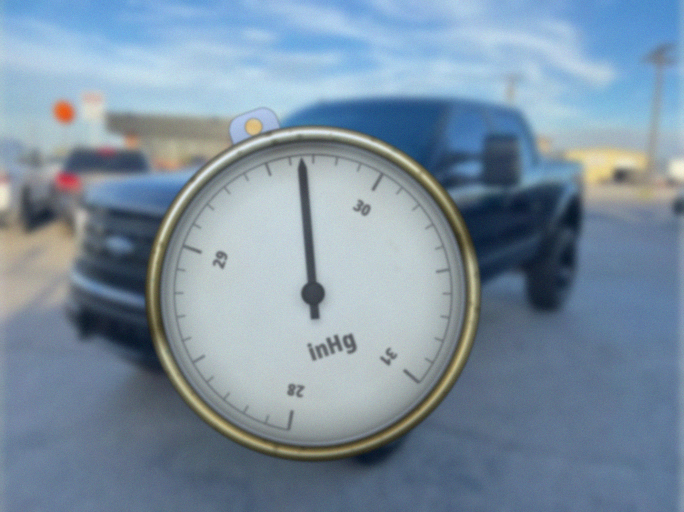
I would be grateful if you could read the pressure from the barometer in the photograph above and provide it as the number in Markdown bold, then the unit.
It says **29.65** inHg
